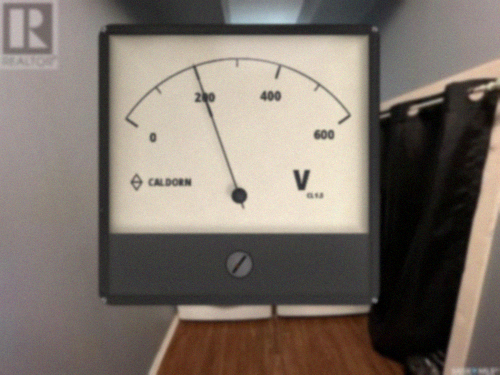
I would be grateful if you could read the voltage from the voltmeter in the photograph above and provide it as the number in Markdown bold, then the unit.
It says **200** V
